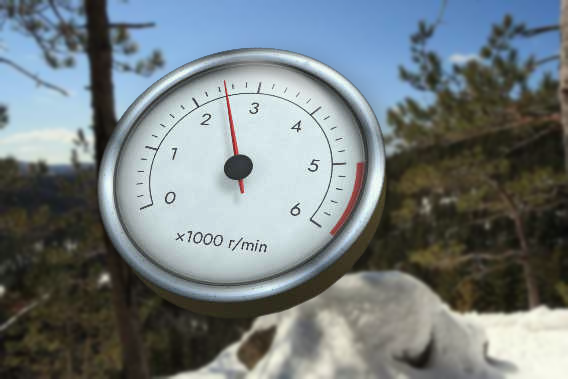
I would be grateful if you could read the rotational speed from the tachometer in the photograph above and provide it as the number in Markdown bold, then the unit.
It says **2500** rpm
